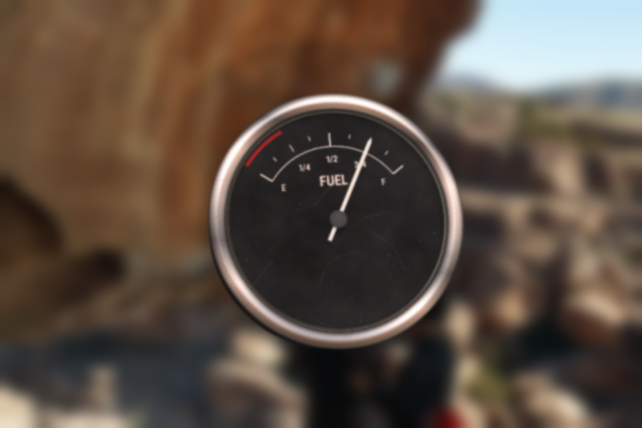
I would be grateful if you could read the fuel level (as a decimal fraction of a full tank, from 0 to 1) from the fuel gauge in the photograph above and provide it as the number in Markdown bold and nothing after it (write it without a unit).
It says **0.75**
